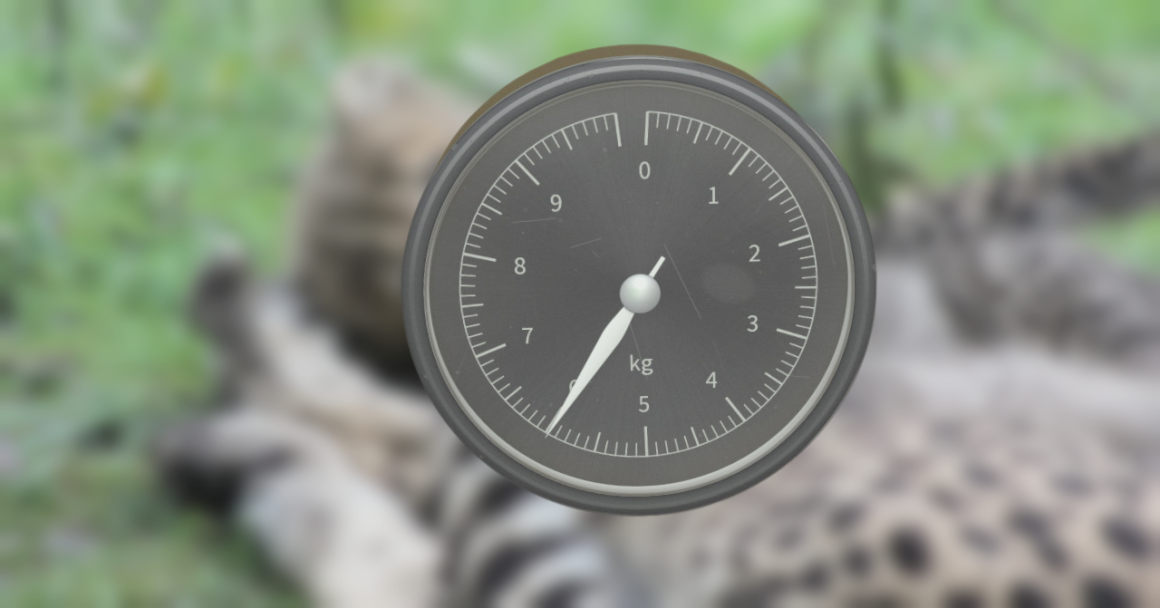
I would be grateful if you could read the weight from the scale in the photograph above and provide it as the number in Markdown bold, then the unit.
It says **6** kg
